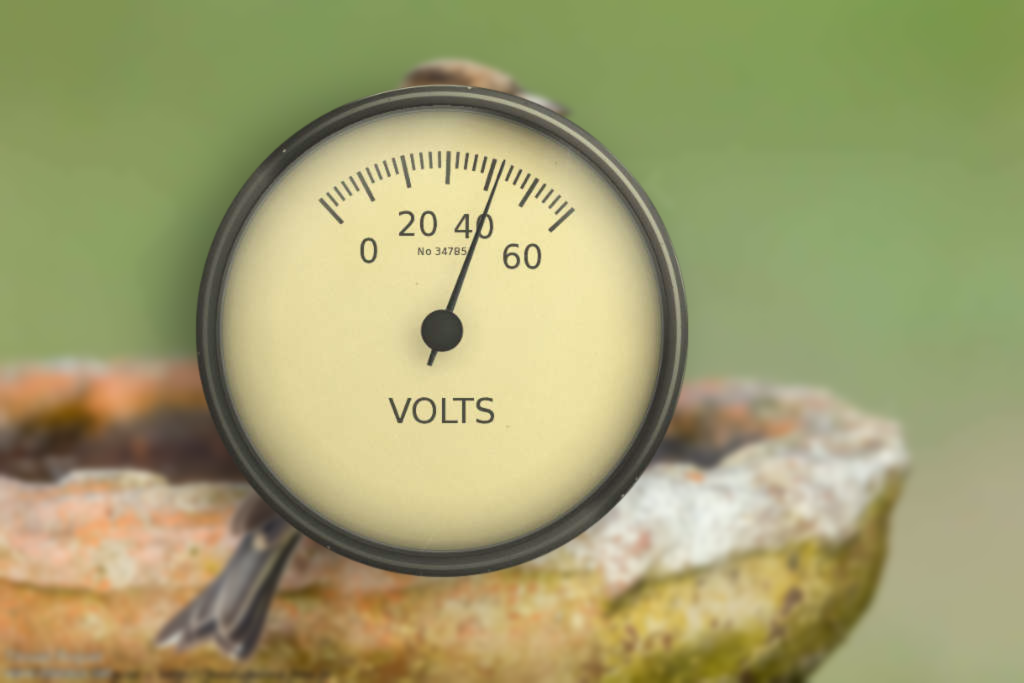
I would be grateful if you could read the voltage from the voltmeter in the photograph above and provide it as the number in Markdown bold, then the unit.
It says **42** V
